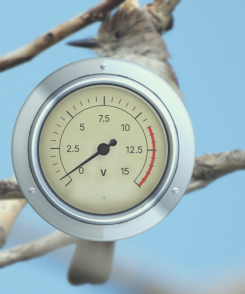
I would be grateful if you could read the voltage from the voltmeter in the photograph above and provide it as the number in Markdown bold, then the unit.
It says **0.5** V
